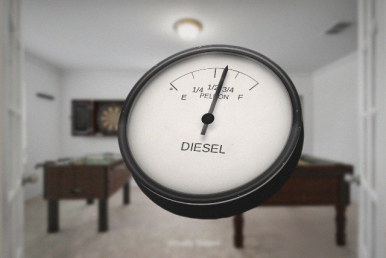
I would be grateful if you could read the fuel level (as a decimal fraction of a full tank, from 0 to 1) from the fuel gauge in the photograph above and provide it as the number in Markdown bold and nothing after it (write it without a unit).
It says **0.625**
